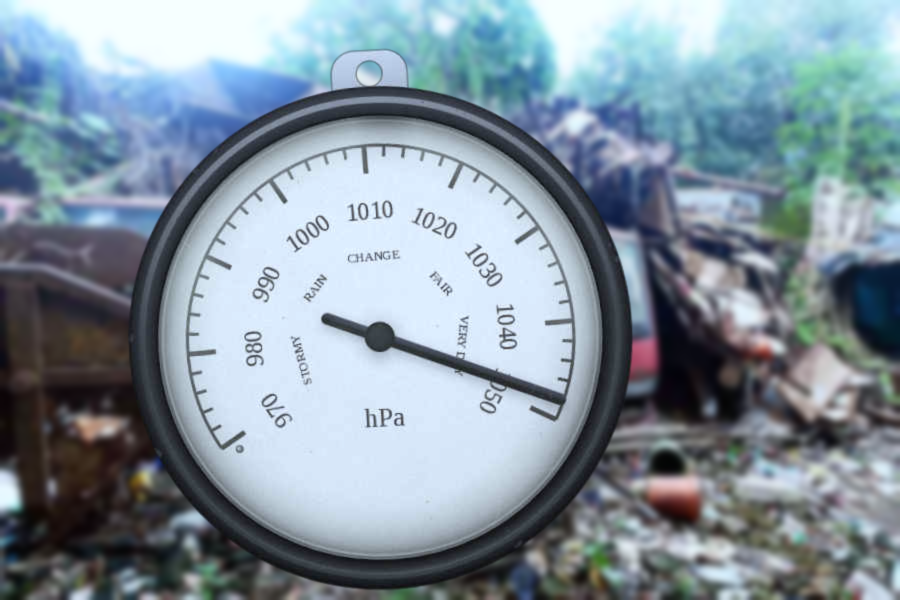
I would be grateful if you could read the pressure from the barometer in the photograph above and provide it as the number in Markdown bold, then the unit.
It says **1048** hPa
